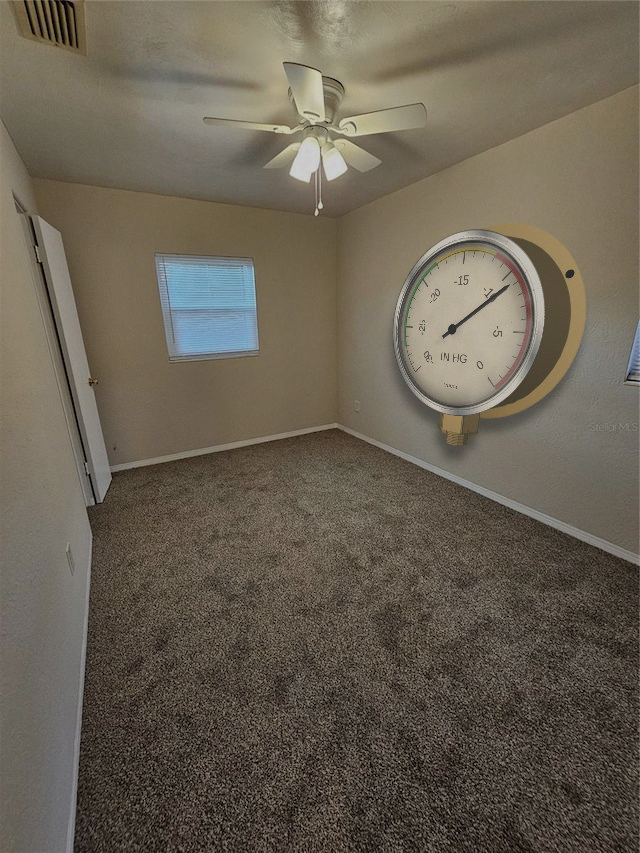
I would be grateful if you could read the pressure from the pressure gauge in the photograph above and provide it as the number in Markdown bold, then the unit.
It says **-9** inHg
